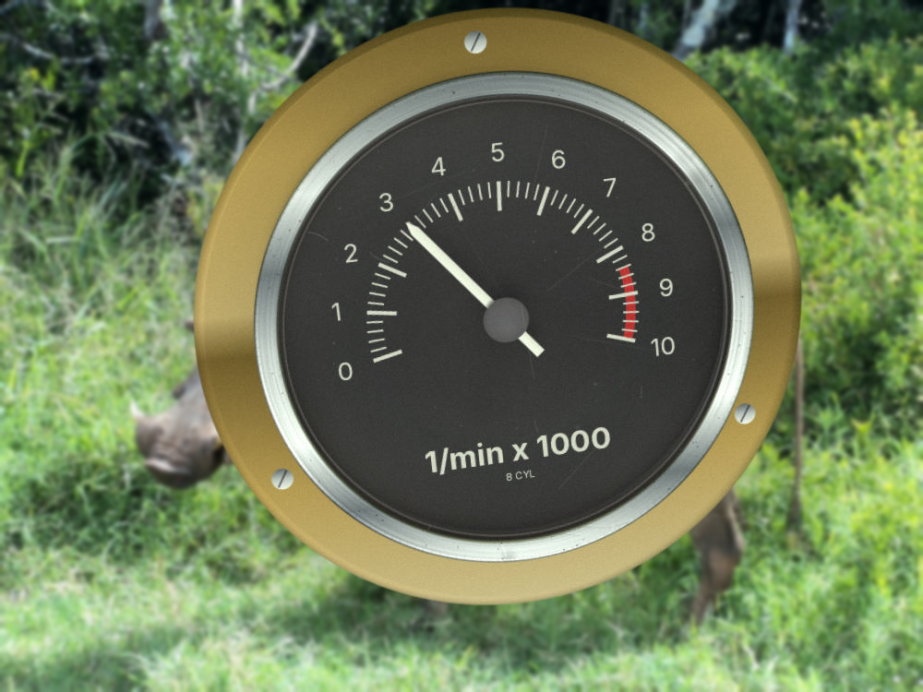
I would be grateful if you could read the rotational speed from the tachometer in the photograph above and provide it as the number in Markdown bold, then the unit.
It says **3000** rpm
